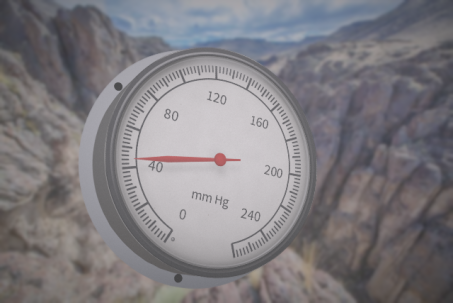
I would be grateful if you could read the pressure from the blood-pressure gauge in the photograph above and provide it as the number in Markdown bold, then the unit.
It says **44** mmHg
